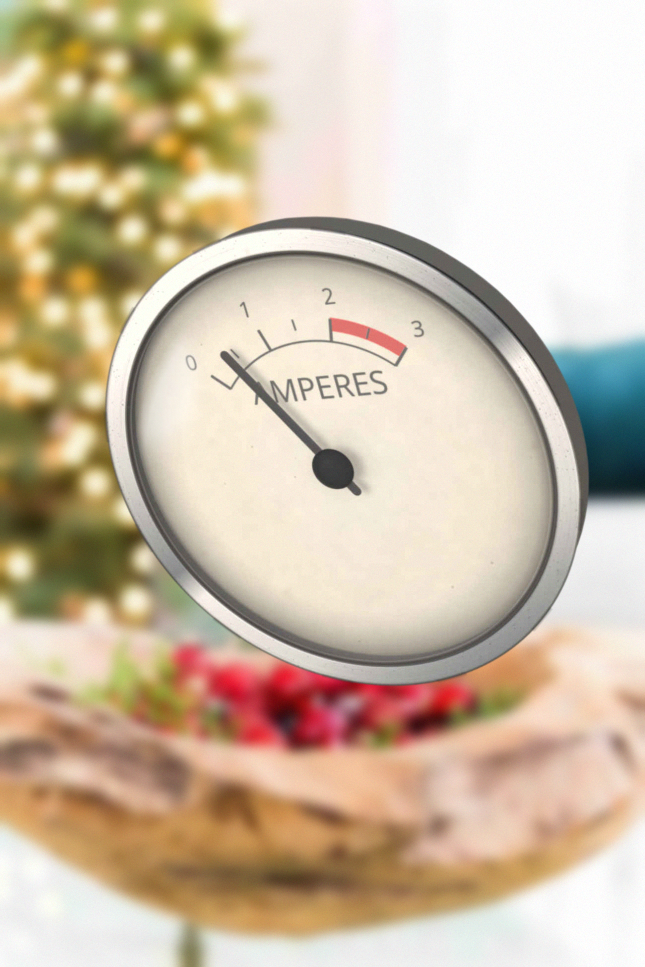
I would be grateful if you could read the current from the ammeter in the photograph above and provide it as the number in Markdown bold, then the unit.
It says **0.5** A
